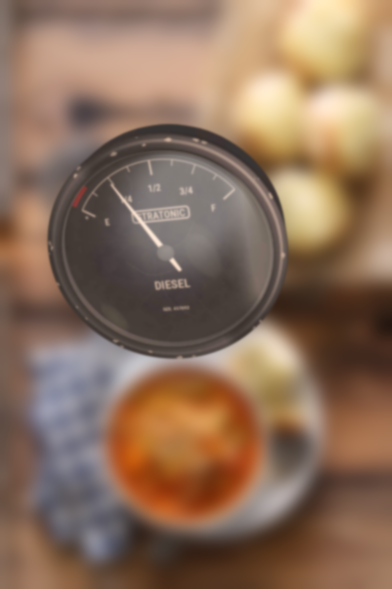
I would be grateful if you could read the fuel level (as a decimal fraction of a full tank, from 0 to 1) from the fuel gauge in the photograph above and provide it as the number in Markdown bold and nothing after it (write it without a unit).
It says **0.25**
